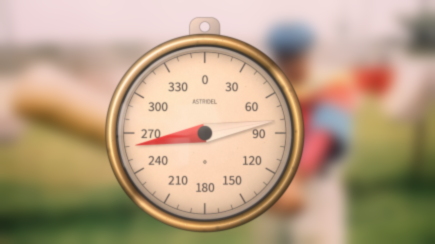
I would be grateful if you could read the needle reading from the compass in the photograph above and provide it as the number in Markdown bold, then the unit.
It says **260** °
